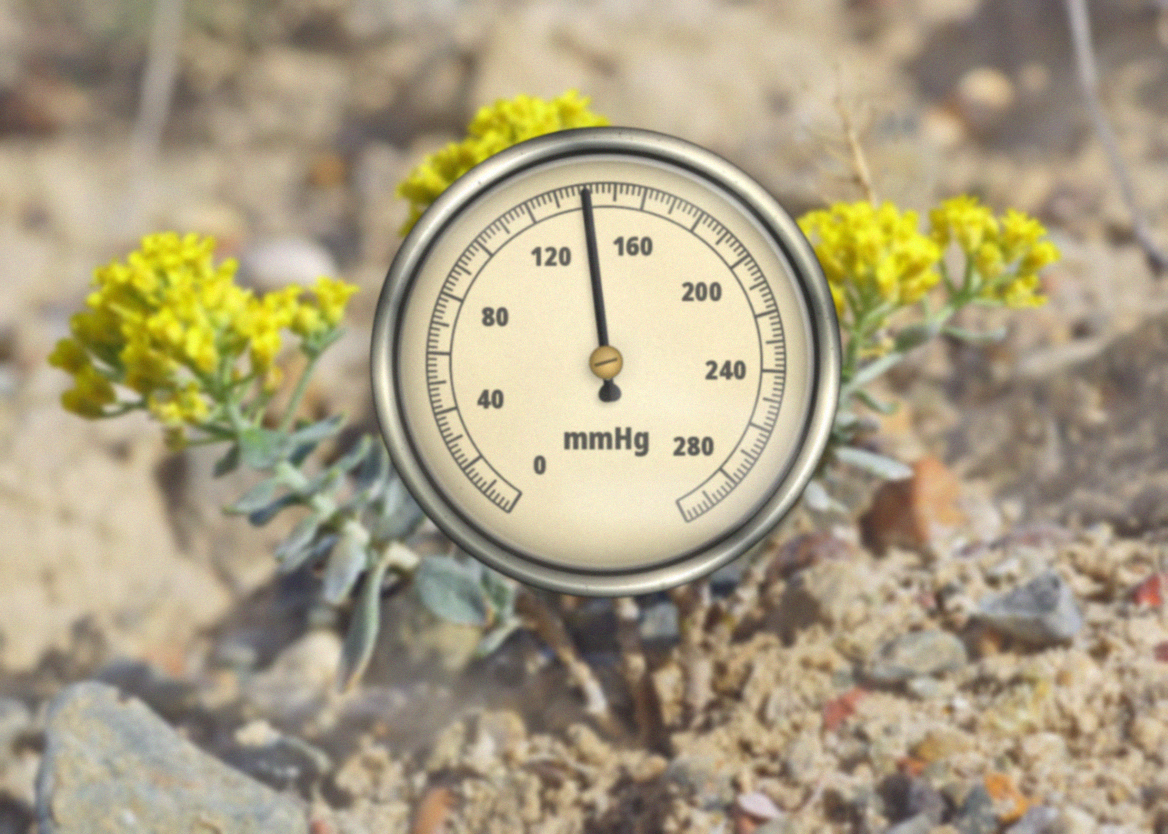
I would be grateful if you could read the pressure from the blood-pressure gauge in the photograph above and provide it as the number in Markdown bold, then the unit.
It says **140** mmHg
